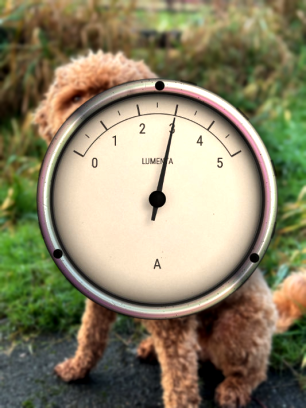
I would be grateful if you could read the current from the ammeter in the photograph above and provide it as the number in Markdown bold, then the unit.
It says **3** A
